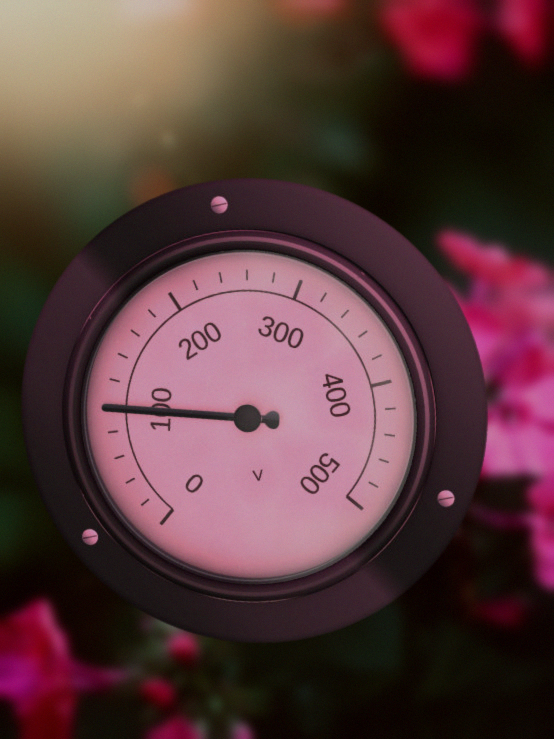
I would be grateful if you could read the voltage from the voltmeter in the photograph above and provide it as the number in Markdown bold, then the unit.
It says **100** V
